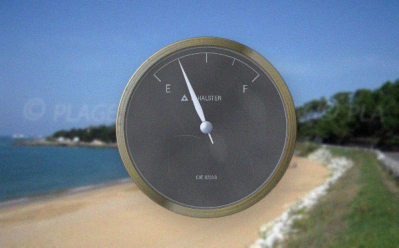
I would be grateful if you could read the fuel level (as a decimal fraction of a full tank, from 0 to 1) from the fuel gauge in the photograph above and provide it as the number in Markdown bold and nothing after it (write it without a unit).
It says **0.25**
